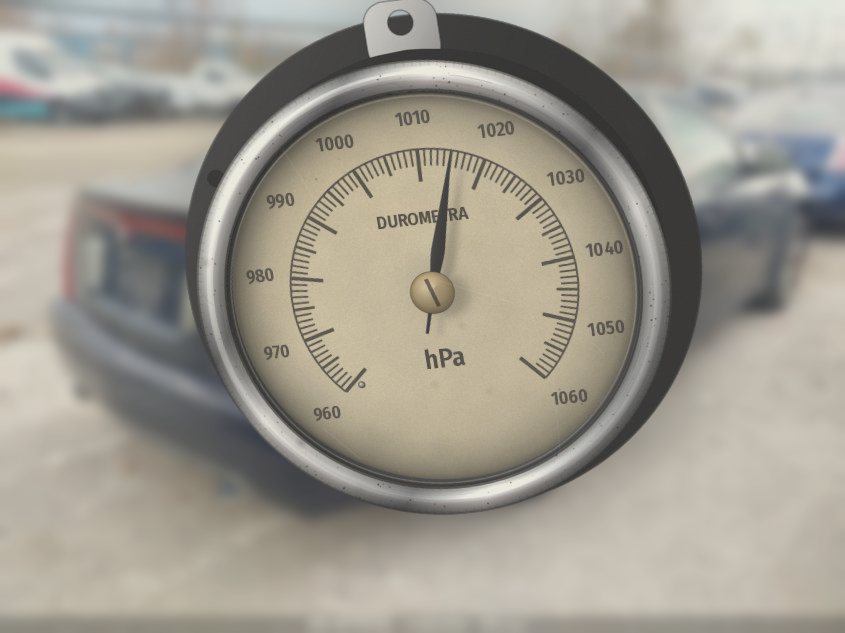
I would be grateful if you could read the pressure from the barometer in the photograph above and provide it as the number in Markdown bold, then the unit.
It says **1015** hPa
